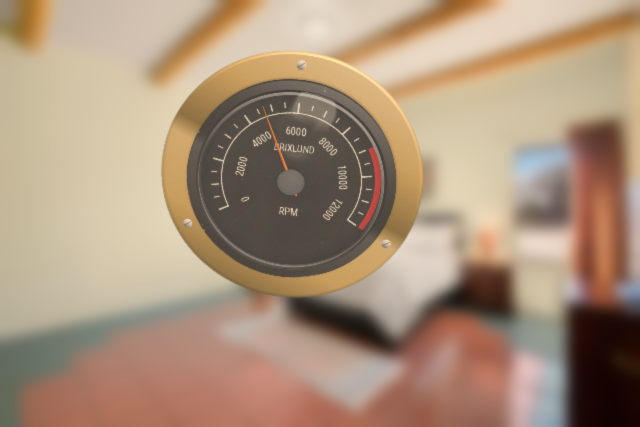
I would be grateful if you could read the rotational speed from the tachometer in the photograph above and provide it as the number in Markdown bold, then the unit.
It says **4750** rpm
